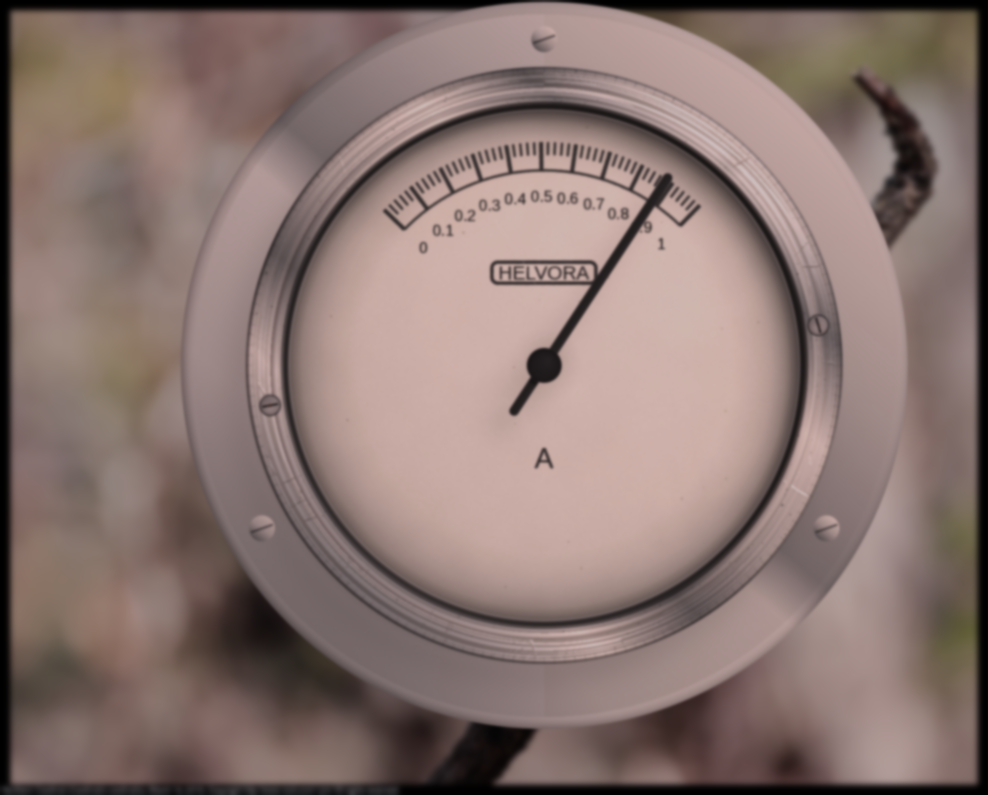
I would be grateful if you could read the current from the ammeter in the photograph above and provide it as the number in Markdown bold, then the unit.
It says **0.88** A
